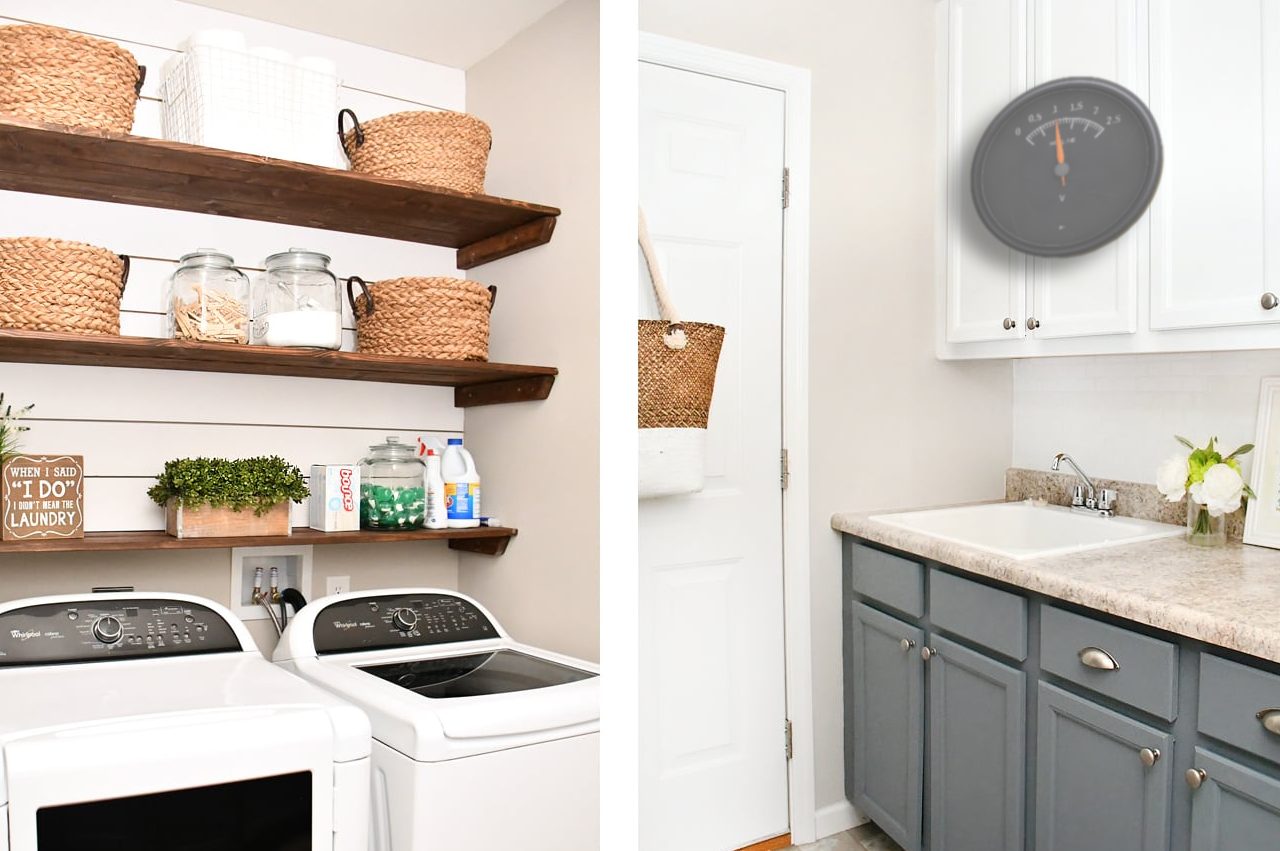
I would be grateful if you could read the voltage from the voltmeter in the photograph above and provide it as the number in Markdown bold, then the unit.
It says **1** V
